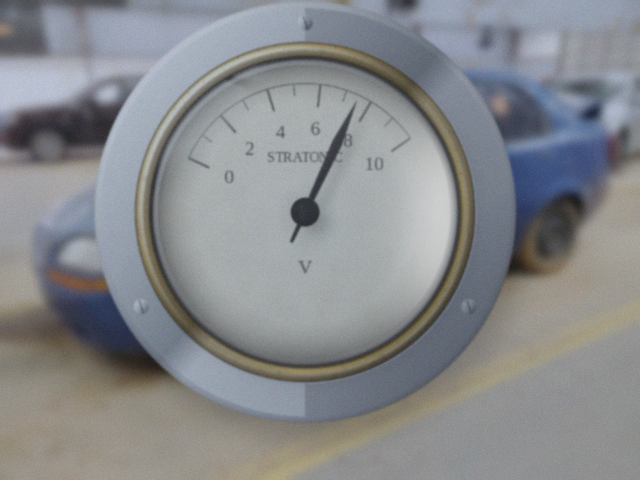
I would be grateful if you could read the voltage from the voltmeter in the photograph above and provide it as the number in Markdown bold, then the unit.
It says **7.5** V
